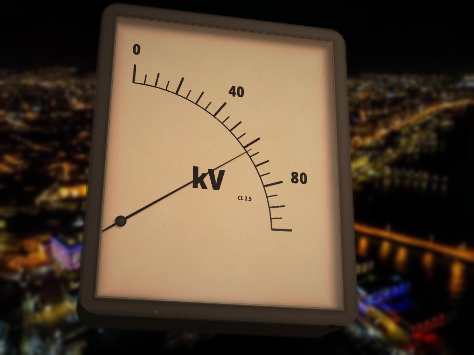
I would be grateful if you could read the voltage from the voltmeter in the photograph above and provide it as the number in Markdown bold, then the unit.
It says **62.5** kV
